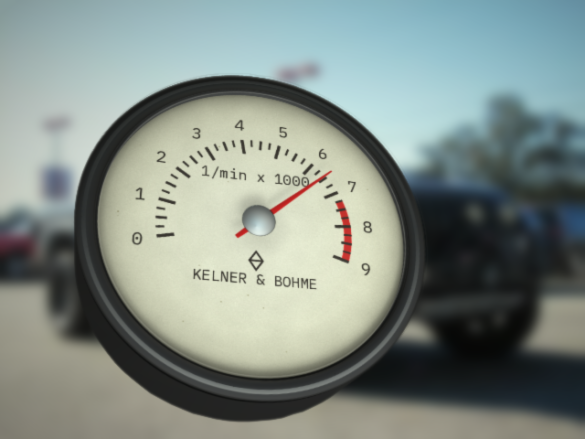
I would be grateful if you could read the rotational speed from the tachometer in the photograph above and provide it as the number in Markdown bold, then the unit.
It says **6500** rpm
